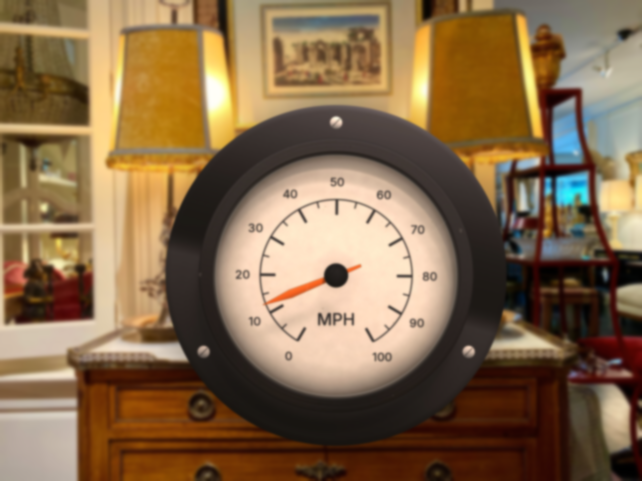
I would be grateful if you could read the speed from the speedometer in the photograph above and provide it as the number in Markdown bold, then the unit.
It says **12.5** mph
